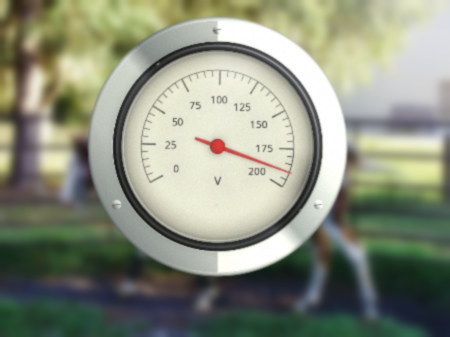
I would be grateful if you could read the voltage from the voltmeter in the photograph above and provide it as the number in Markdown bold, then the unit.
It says **190** V
